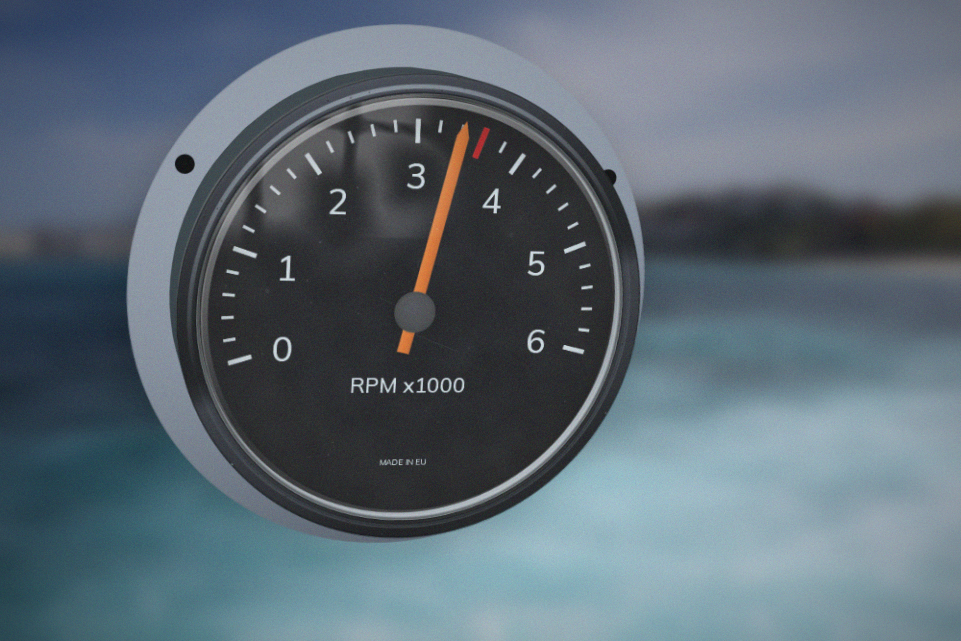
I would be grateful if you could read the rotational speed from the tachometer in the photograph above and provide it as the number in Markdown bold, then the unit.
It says **3400** rpm
